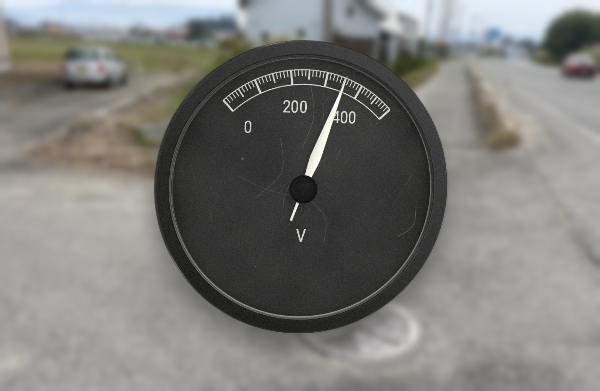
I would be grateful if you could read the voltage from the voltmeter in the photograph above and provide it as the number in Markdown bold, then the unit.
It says **350** V
